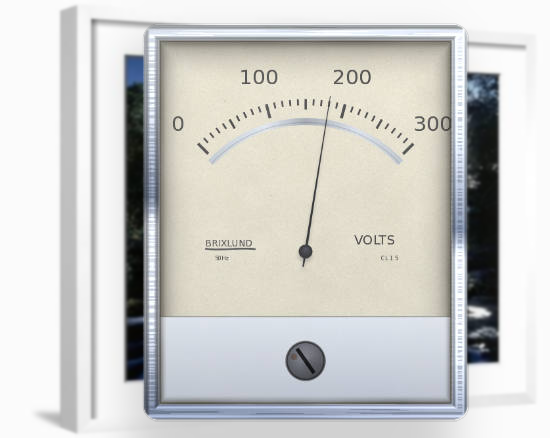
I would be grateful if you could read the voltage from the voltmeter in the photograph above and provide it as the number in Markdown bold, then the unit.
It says **180** V
